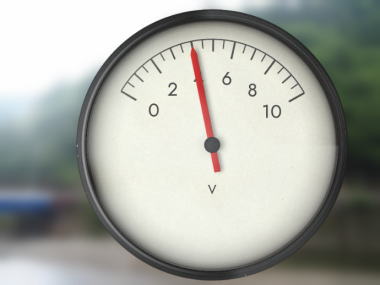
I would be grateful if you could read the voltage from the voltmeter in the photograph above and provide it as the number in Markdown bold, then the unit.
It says **4** V
